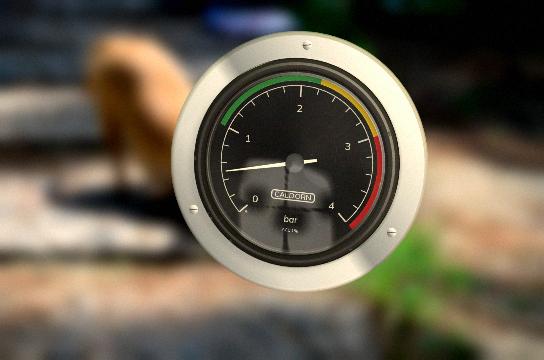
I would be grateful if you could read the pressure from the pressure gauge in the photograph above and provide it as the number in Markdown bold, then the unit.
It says **0.5** bar
